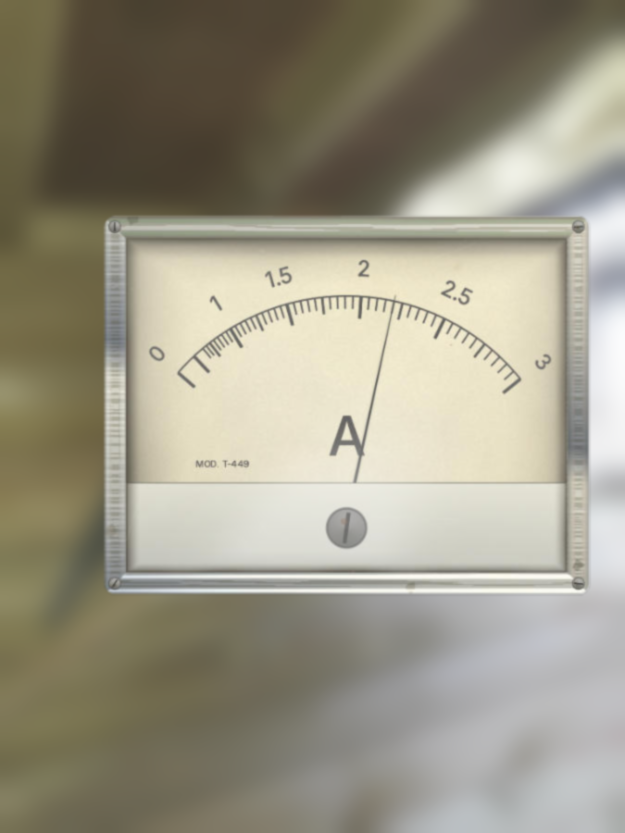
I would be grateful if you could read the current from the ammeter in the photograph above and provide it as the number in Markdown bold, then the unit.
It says **2.2** A
